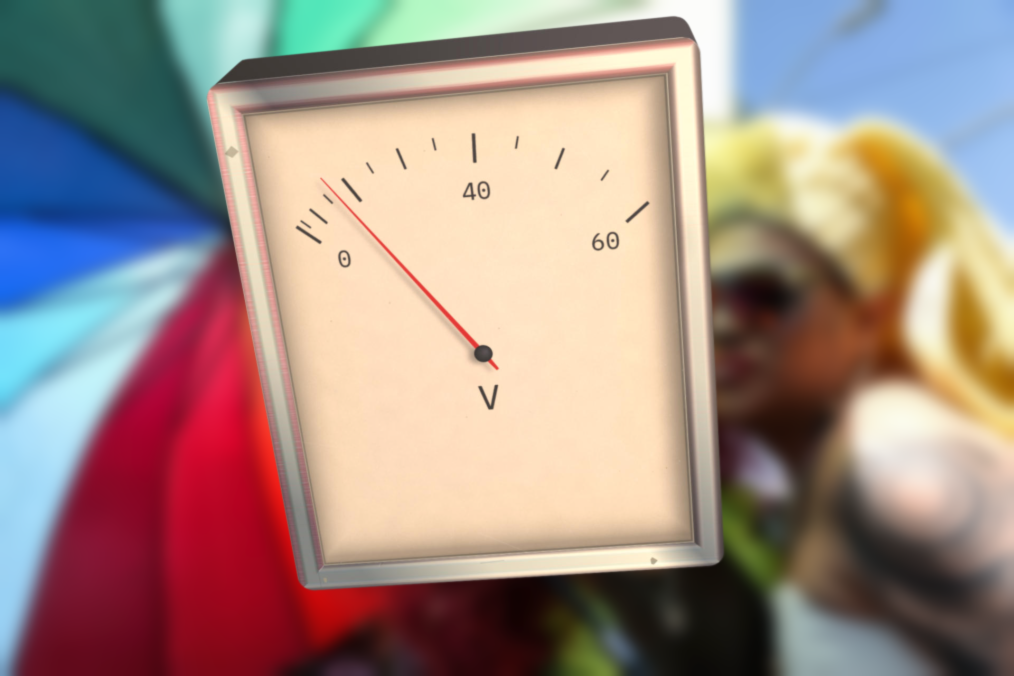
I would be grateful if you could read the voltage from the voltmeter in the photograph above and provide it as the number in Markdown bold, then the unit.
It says **17.5** V
